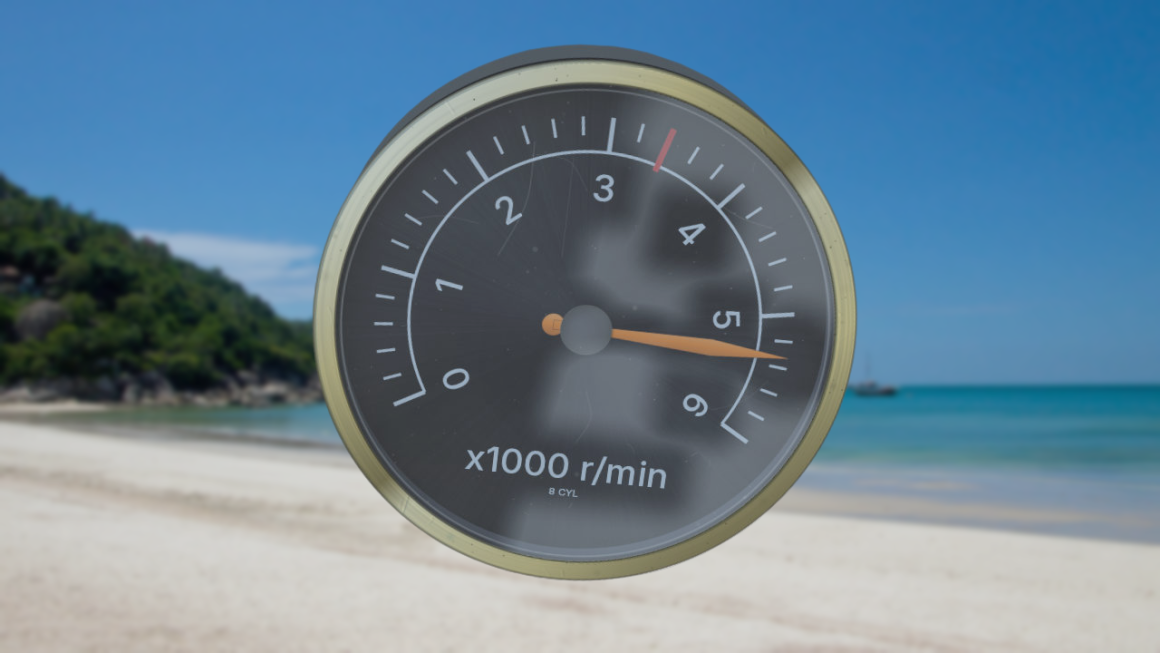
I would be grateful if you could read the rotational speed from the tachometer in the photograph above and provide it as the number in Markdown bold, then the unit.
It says **5300** rpm
